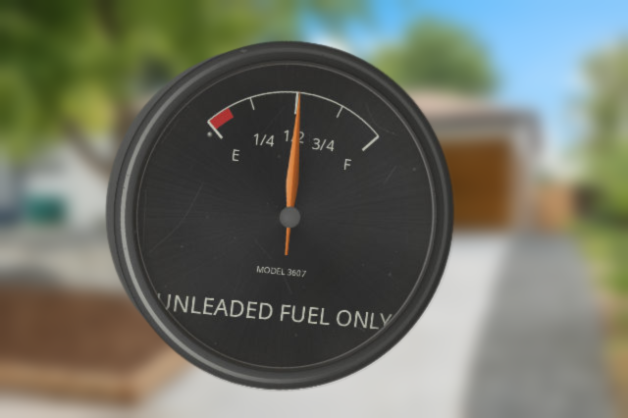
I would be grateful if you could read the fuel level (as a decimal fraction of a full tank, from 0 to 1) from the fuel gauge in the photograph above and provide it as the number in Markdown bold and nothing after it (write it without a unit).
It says **0.5**
